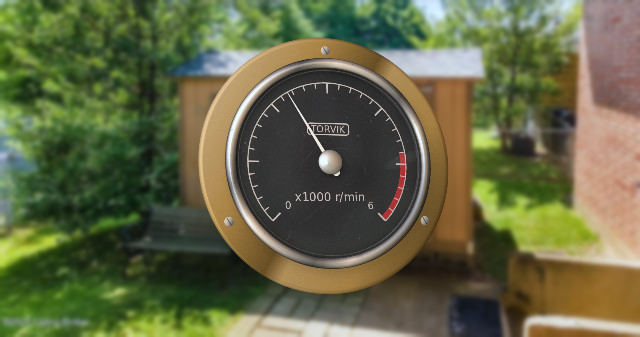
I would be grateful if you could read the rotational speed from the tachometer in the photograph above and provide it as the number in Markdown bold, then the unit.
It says **2300** rpm
